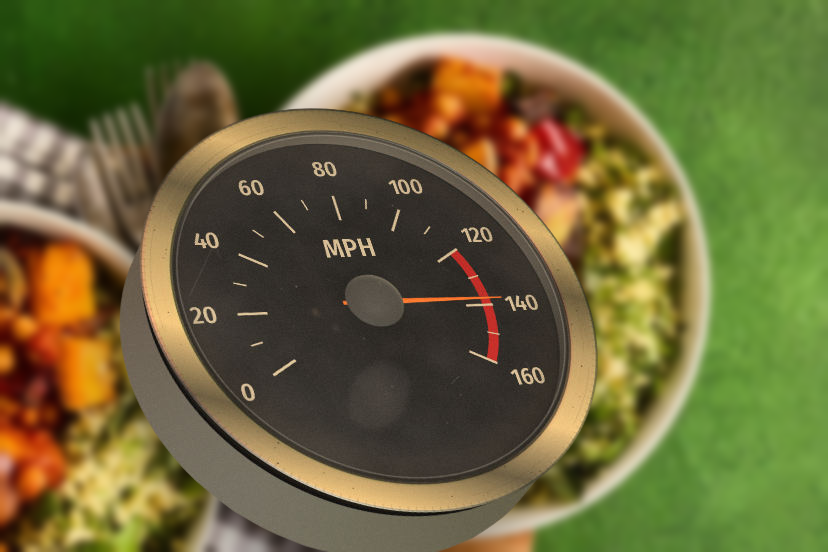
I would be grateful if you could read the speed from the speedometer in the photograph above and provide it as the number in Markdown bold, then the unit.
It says **140** mph
